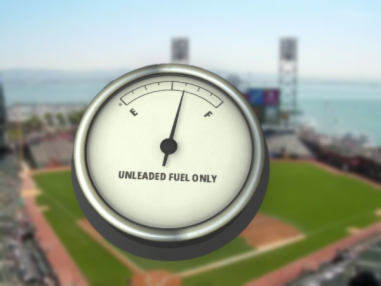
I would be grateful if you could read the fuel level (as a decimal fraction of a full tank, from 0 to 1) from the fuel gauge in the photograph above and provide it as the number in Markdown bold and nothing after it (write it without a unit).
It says **0.625**
